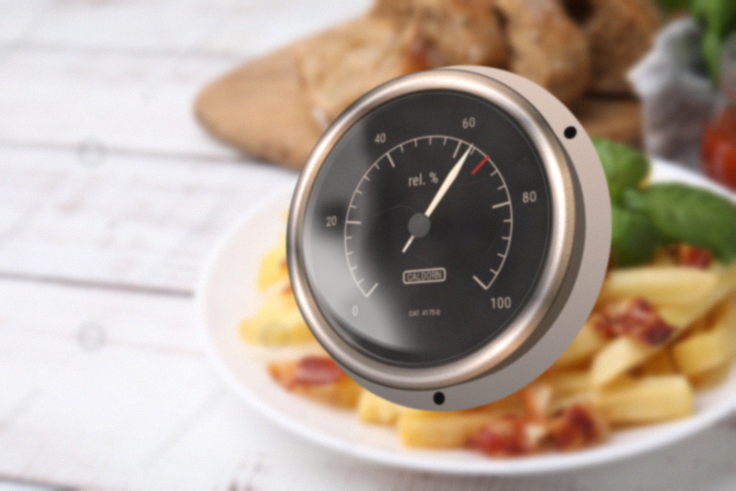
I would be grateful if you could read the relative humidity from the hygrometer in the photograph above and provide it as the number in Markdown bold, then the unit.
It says **64** %
